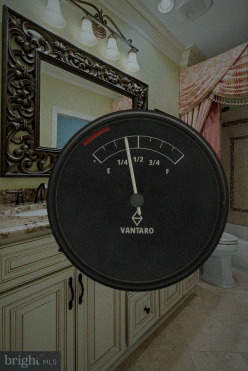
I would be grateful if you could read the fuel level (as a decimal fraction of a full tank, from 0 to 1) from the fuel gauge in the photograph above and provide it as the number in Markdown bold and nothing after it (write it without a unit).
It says **0.375**
